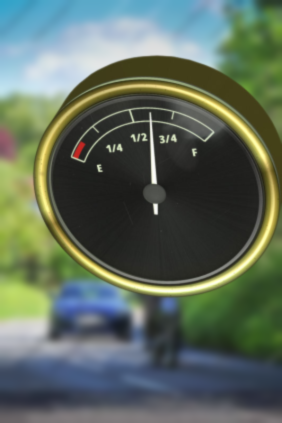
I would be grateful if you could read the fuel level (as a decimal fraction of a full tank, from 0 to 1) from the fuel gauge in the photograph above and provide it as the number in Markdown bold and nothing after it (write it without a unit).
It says **0.625**
